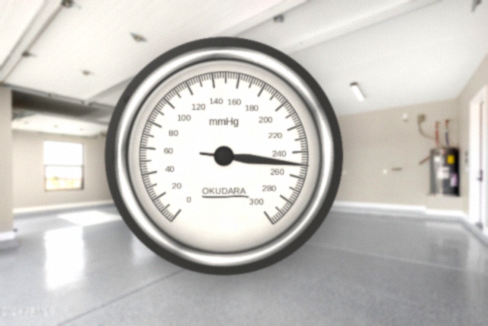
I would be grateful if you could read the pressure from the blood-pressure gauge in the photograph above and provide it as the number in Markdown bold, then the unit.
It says **250** mmHg
